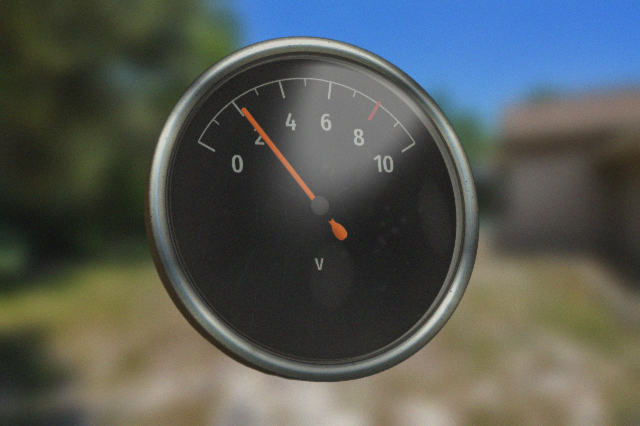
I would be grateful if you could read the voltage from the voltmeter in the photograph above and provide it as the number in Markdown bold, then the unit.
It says **2** V
